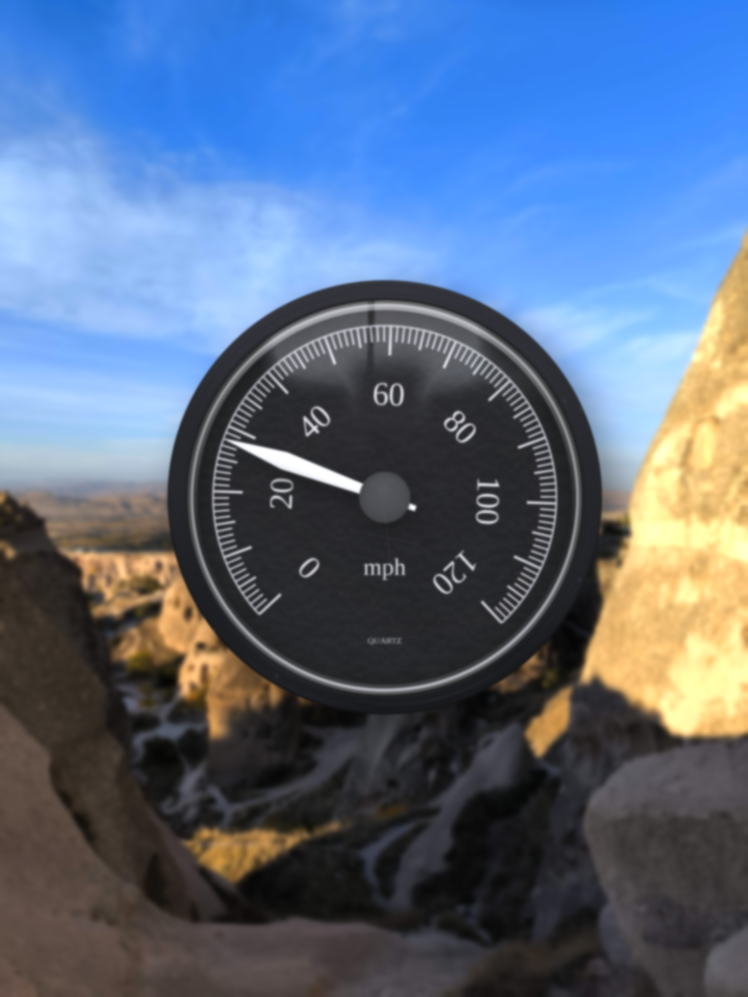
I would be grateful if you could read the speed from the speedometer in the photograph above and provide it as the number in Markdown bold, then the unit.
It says **28** mph
